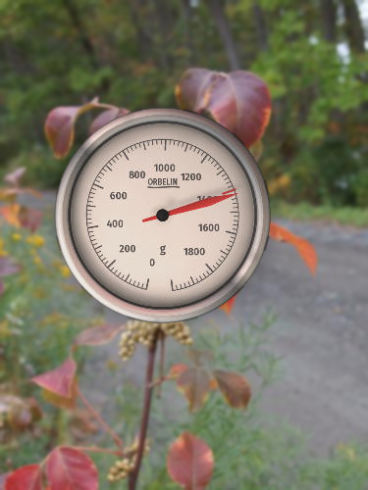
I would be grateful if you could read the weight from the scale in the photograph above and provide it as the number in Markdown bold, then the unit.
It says **1420** g
